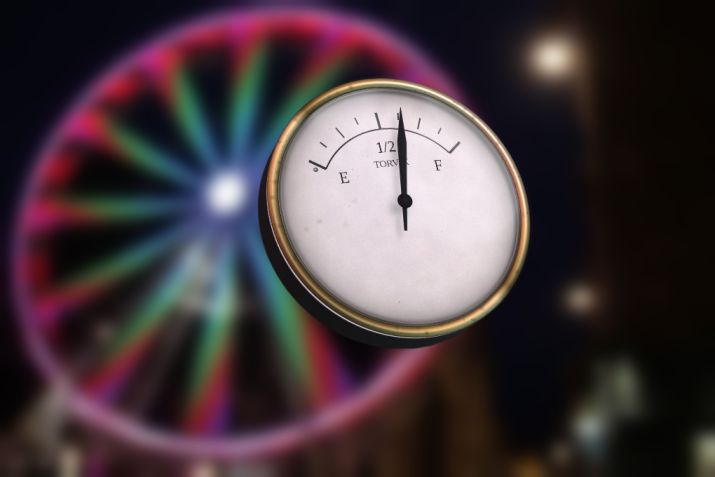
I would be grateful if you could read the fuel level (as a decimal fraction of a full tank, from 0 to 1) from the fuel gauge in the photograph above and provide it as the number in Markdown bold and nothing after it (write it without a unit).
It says **0.625**
